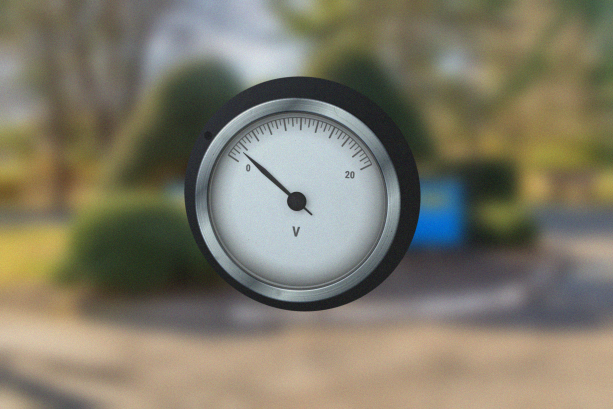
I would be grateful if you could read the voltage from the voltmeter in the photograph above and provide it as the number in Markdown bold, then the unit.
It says **1.5** V
